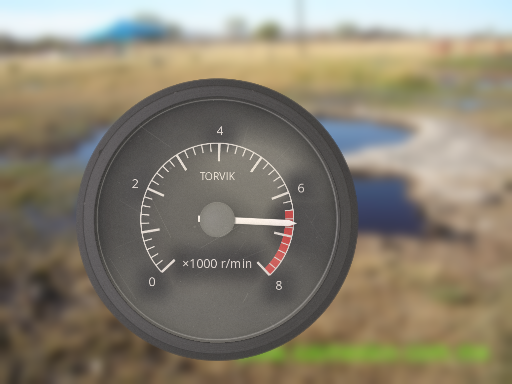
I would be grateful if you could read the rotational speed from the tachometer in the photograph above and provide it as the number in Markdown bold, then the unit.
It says **6700** rpm
